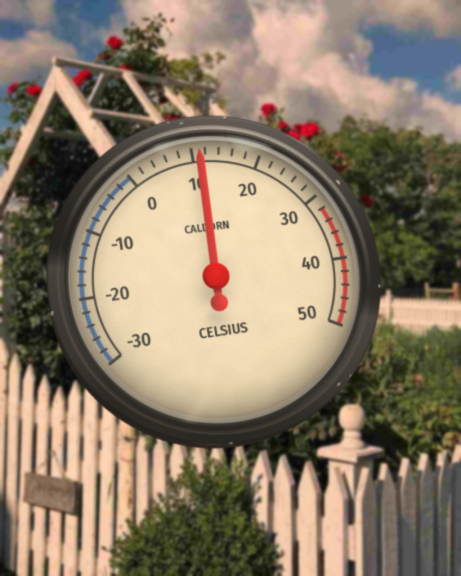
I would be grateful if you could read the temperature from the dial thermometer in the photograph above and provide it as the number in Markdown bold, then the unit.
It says **11** °C
